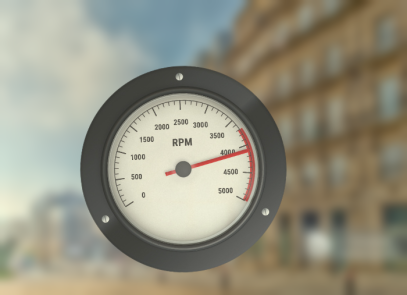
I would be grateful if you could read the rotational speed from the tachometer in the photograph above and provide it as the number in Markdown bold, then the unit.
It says **4100** rpm
